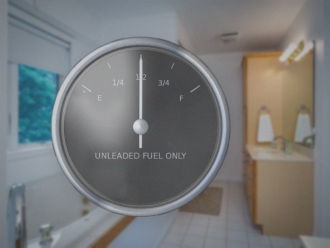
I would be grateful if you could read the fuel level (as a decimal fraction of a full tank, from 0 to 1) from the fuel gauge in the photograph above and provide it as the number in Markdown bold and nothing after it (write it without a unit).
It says **0.5**
